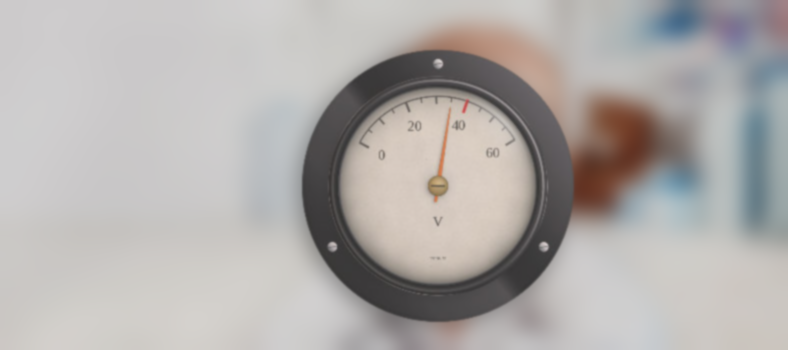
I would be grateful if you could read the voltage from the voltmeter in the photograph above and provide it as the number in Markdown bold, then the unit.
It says **35** V
